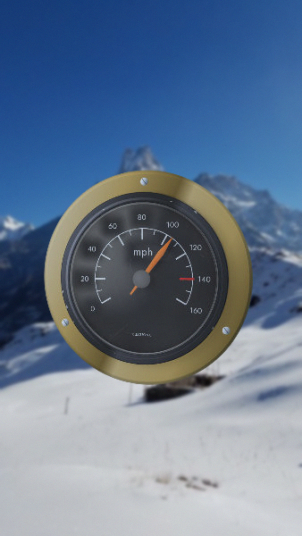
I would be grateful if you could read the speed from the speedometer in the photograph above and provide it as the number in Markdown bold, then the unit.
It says **105** mph
